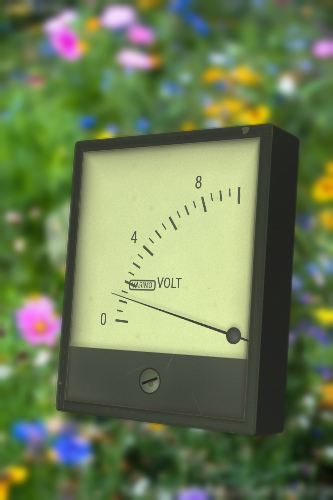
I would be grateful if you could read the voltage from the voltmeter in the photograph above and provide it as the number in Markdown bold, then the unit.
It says **1.25** V
